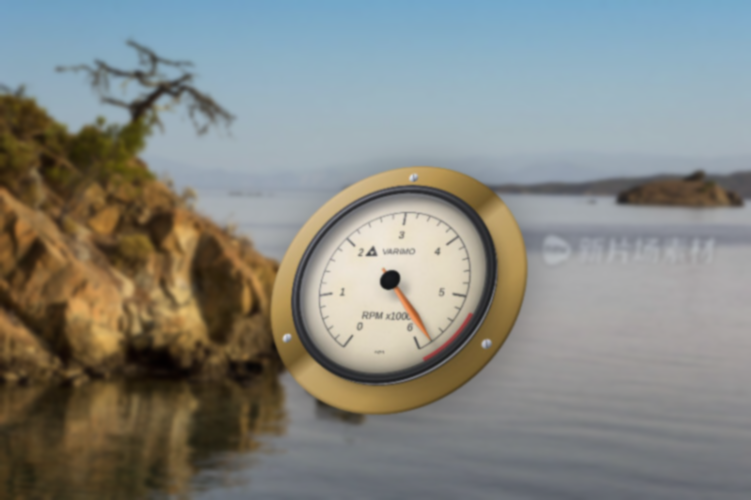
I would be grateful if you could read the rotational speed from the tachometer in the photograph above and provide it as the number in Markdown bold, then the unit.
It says **5800** rpm
